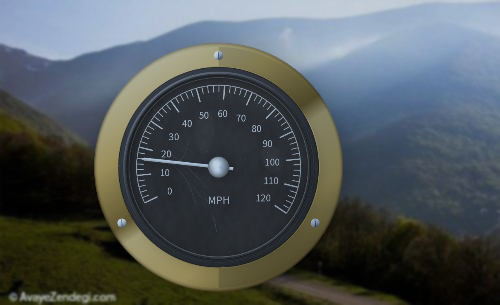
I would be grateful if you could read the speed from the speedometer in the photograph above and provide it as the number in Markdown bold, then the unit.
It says **16** mph
